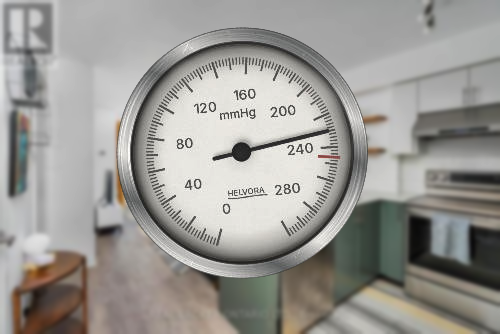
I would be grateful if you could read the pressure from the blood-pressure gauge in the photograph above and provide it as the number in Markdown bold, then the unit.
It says **230** mmHg
